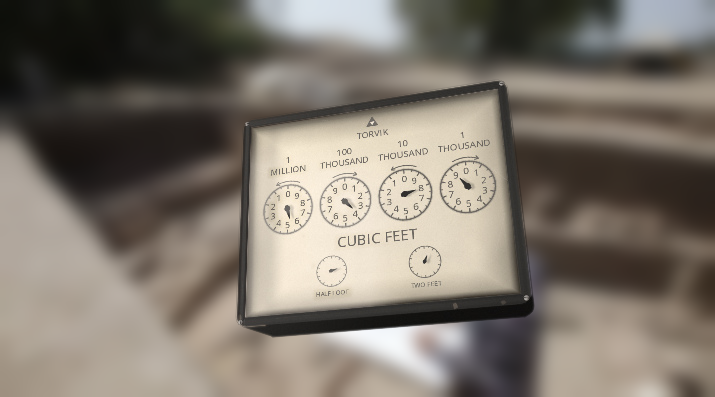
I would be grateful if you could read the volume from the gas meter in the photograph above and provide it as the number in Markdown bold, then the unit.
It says **537900** ft³
